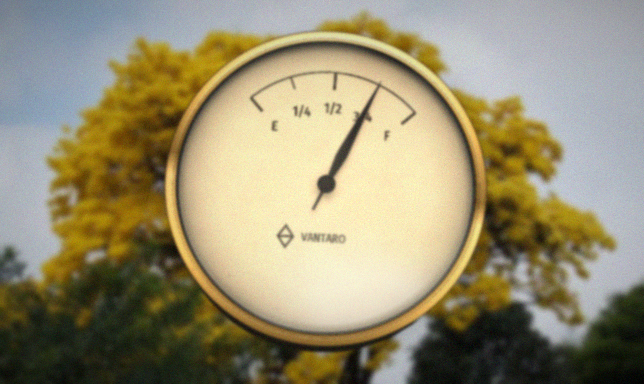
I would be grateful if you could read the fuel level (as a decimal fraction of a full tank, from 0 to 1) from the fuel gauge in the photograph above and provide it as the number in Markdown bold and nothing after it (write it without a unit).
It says **0.75**
